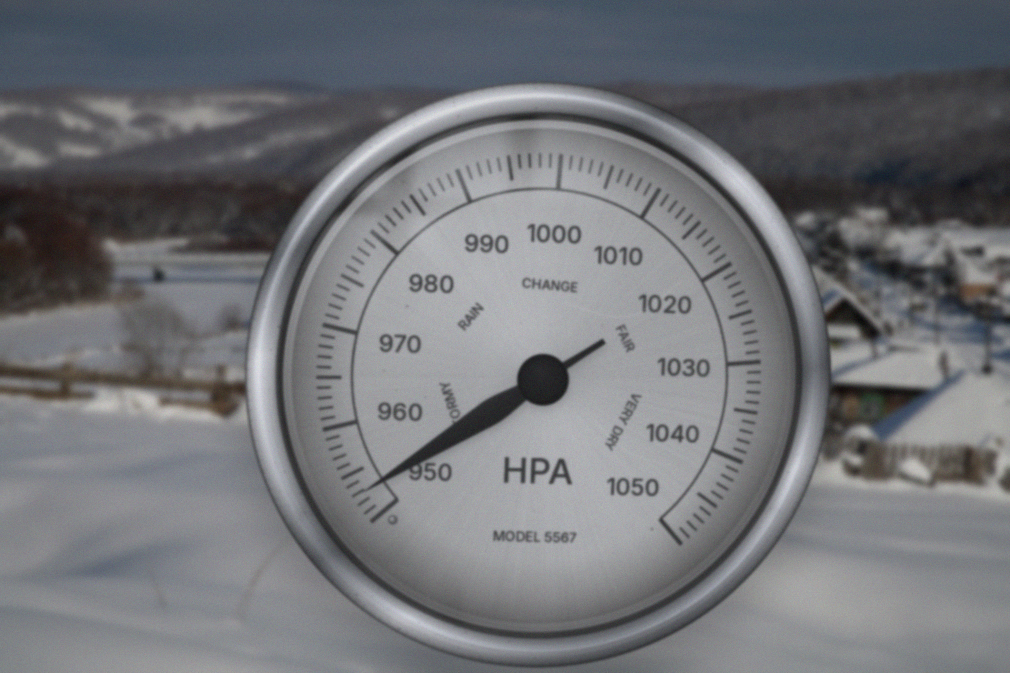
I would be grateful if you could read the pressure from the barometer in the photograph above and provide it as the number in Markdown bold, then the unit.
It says **953** hPa
